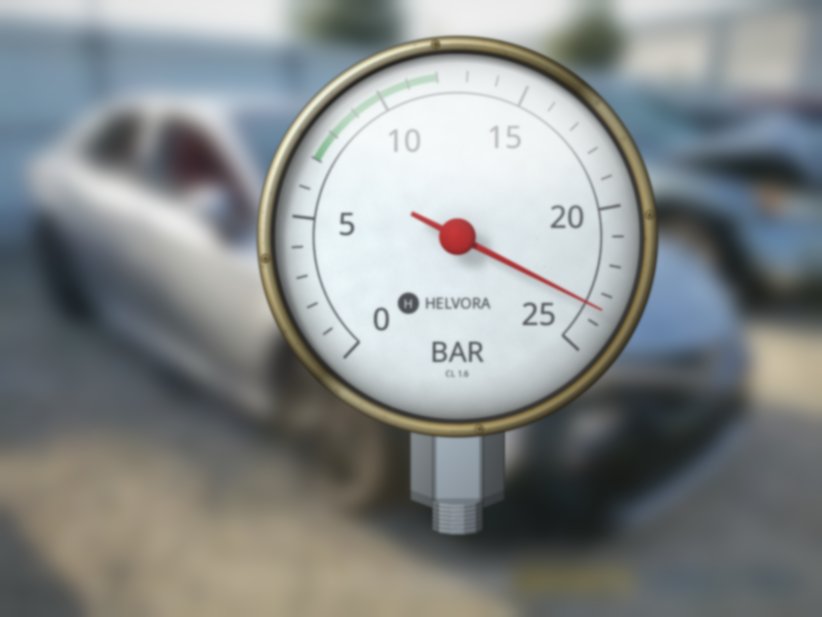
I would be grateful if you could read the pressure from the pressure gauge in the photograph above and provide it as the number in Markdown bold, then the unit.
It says **23.5** bar
